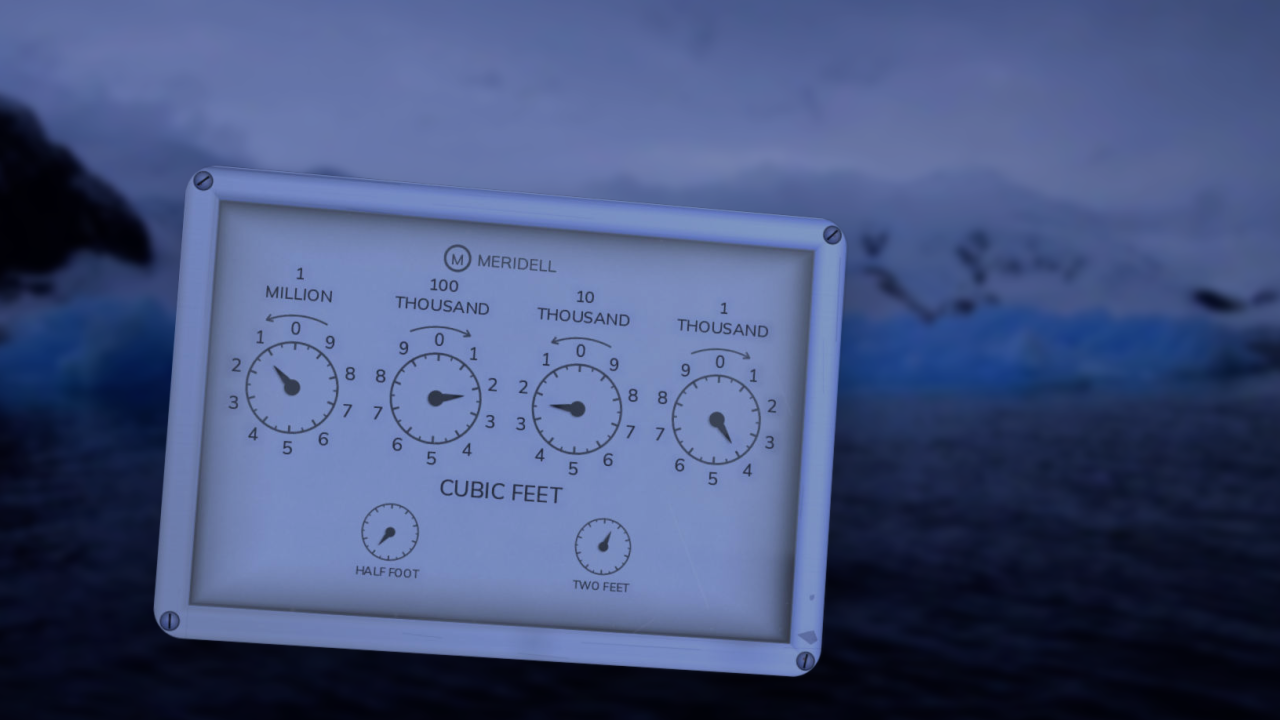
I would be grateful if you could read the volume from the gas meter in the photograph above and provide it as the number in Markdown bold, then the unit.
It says **122400** ft³
